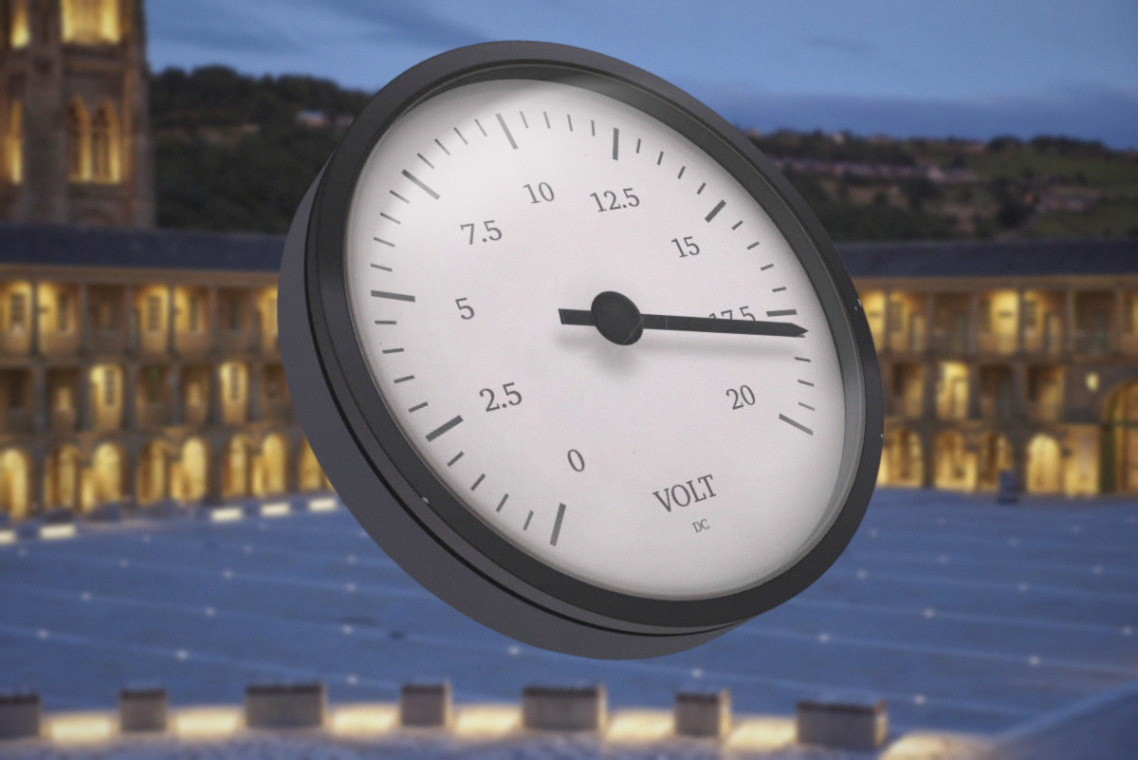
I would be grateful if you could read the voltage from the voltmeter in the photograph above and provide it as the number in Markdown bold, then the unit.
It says **18** V
